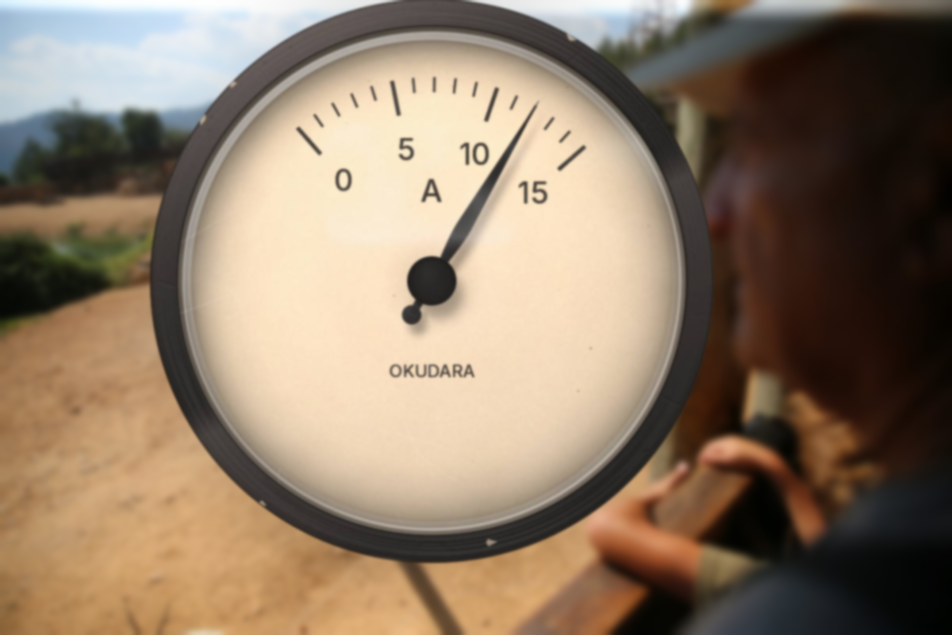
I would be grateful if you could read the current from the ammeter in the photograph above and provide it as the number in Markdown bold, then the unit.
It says **12** A
